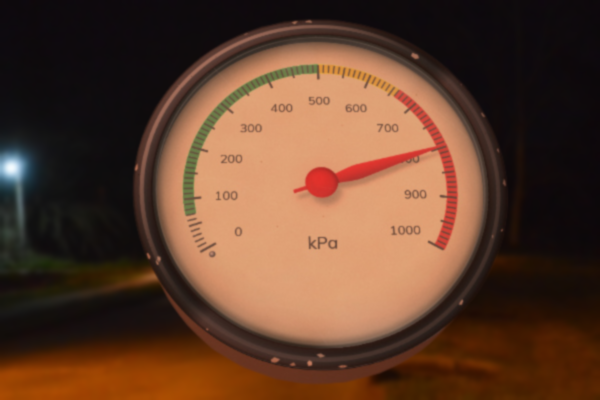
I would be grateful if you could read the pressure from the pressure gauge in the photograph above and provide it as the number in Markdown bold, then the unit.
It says **800** kPa
